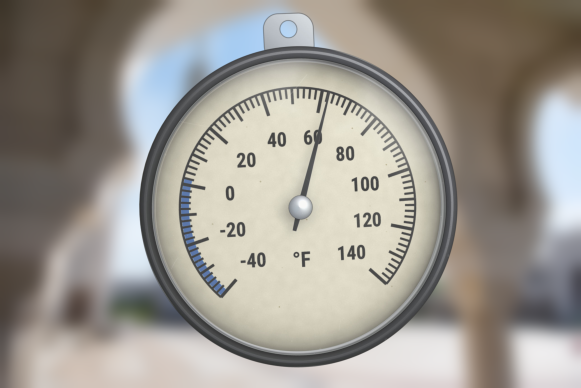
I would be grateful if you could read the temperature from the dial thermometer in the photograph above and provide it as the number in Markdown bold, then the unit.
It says **62** °F
